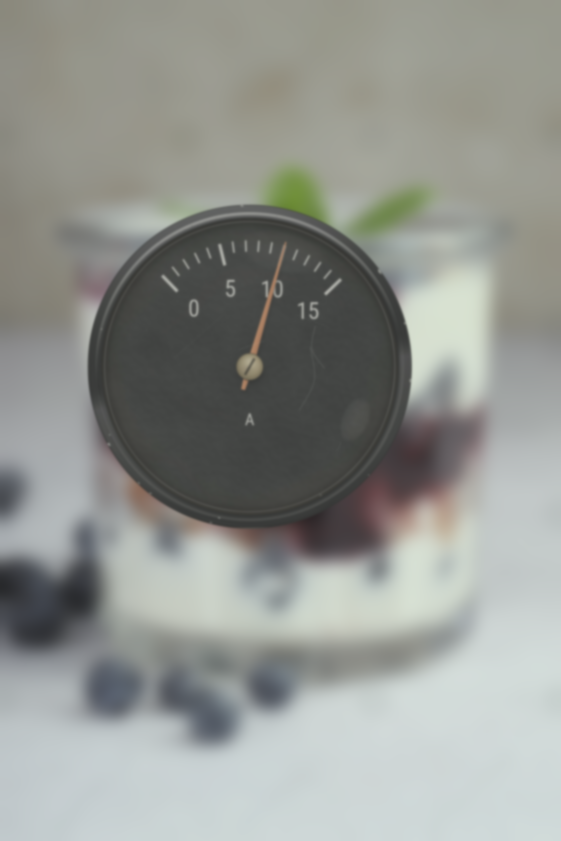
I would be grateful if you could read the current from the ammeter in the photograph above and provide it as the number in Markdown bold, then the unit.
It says **10** A
